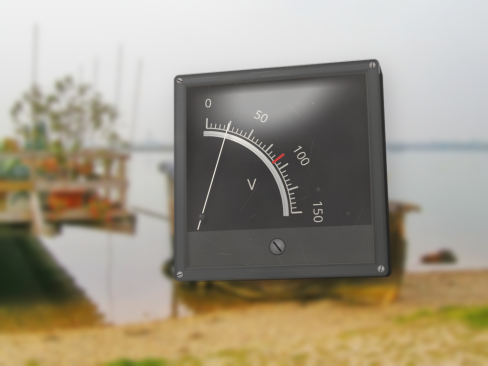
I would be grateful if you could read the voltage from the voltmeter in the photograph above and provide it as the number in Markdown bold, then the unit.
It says **25** V
